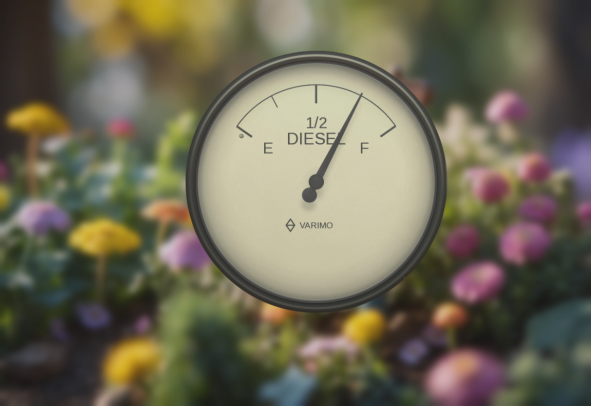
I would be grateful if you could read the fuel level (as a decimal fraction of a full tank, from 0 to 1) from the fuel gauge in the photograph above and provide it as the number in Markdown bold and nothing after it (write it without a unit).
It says **0.75**
